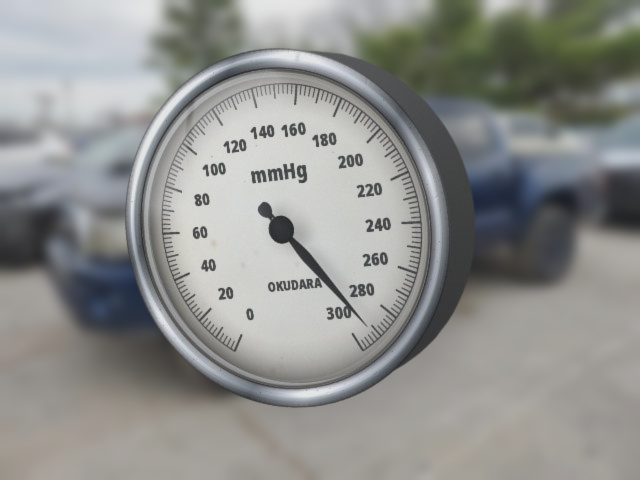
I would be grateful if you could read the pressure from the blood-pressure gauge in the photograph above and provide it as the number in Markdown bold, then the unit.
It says **290** mmHg
